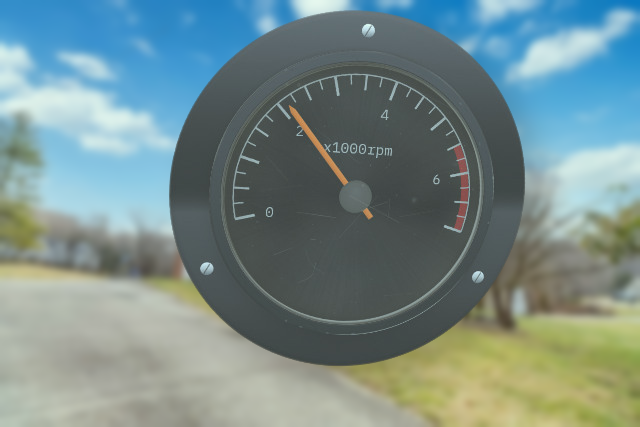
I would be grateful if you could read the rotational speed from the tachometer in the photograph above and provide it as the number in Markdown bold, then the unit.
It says **2125** rpm
